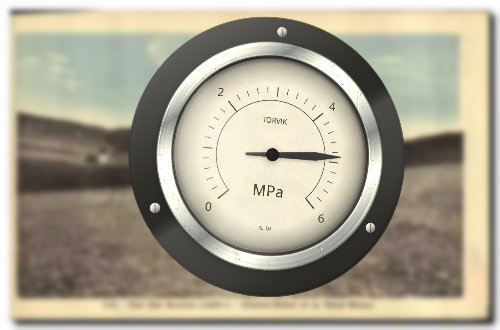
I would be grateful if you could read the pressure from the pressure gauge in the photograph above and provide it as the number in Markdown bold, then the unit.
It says **4.9** MPa
